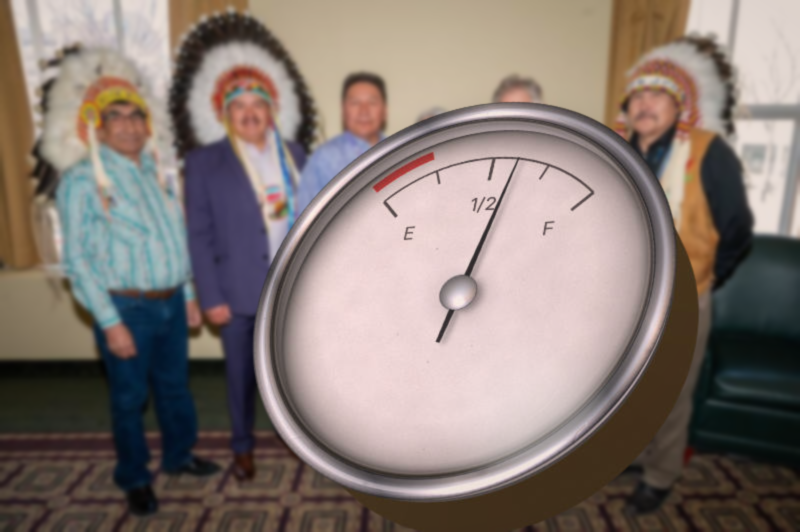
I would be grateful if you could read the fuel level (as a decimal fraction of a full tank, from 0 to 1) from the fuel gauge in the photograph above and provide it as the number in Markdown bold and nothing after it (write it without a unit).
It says **0.625**
